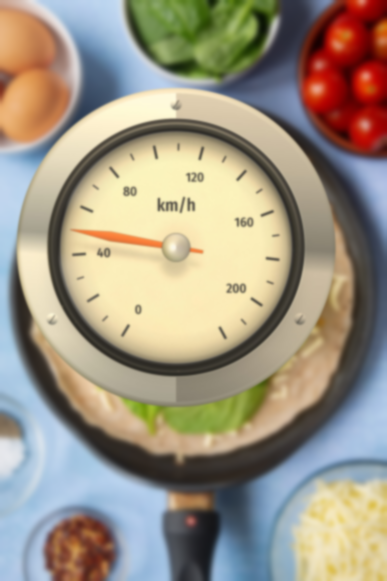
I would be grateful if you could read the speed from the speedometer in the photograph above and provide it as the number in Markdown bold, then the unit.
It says **50** km/h
